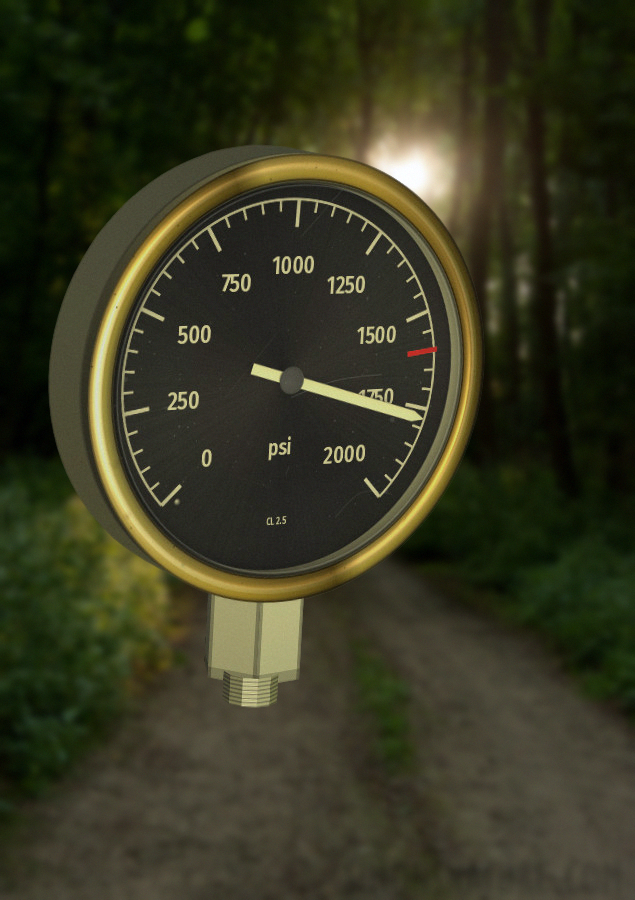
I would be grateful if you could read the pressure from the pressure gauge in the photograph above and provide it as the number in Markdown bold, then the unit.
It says **1775** psi
